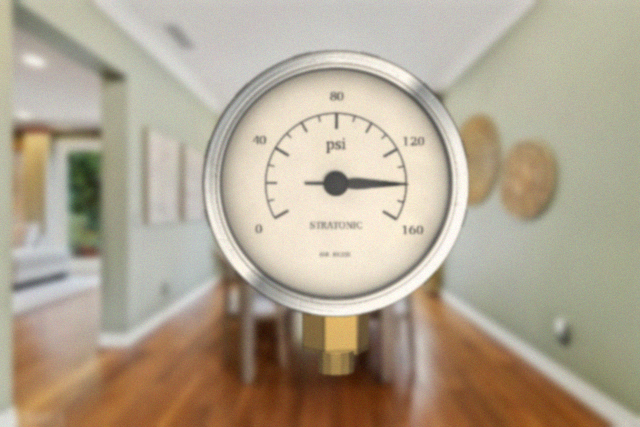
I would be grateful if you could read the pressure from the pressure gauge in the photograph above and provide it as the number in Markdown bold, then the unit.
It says **140** psi
